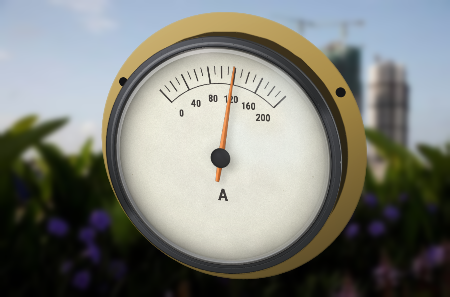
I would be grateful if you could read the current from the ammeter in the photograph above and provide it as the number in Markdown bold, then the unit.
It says **120** A
